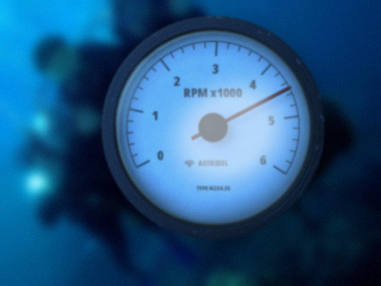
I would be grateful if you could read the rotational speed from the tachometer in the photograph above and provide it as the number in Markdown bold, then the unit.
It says **4500** rpm
